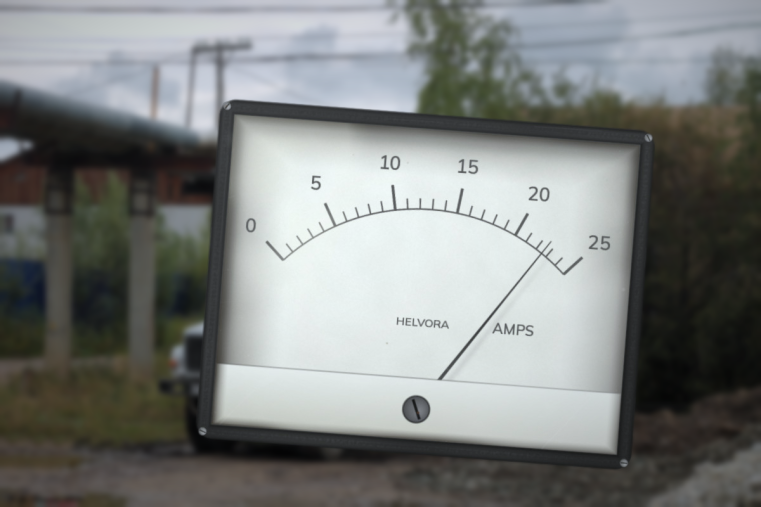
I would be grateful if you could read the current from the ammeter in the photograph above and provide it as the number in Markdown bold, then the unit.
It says **22.5** A
